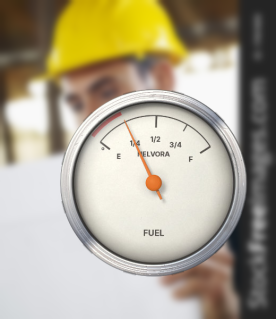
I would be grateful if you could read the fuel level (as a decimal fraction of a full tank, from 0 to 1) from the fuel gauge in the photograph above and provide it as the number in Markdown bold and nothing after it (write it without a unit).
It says **0.25**
